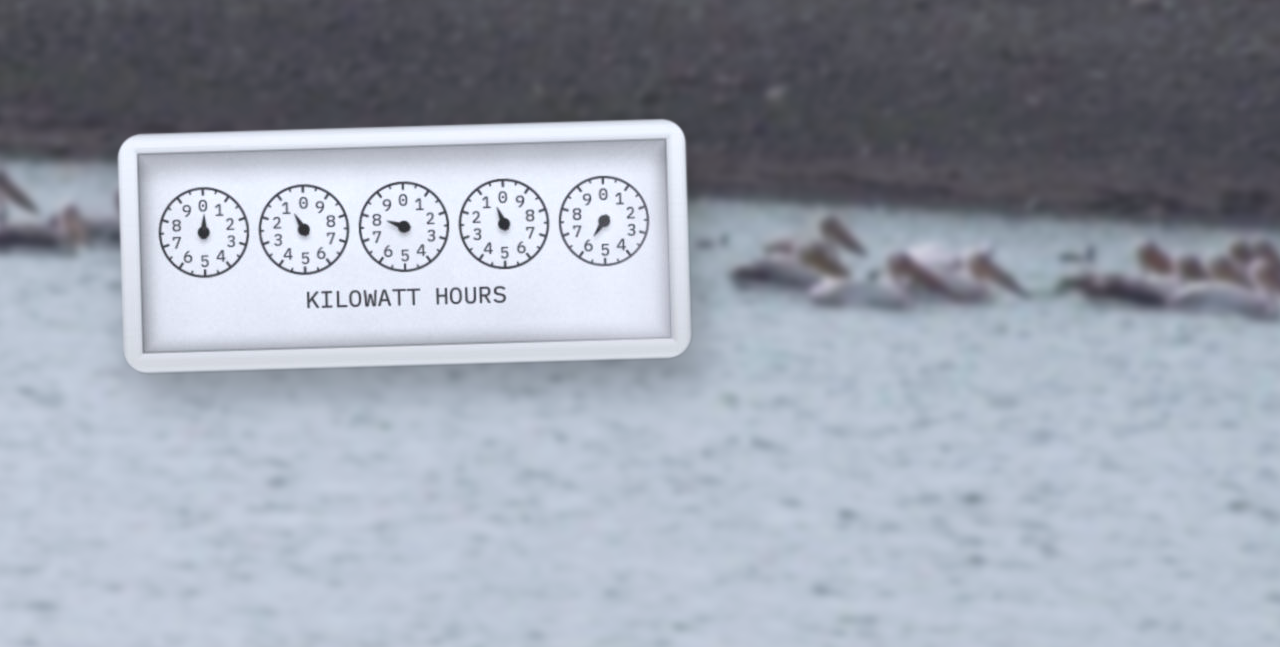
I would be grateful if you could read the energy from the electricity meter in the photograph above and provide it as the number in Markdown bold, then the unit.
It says **806** kWh
